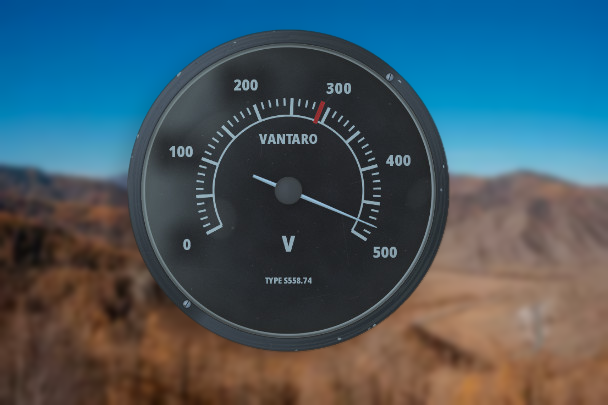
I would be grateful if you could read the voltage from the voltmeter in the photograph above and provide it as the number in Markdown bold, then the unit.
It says **480** V
